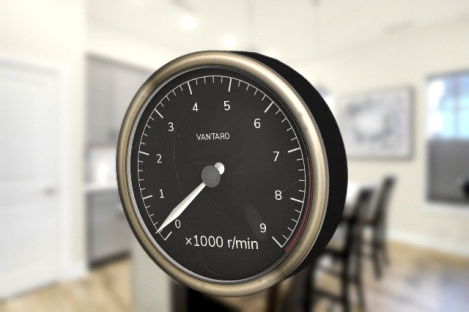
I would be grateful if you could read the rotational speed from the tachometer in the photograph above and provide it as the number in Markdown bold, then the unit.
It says **200** rpm
